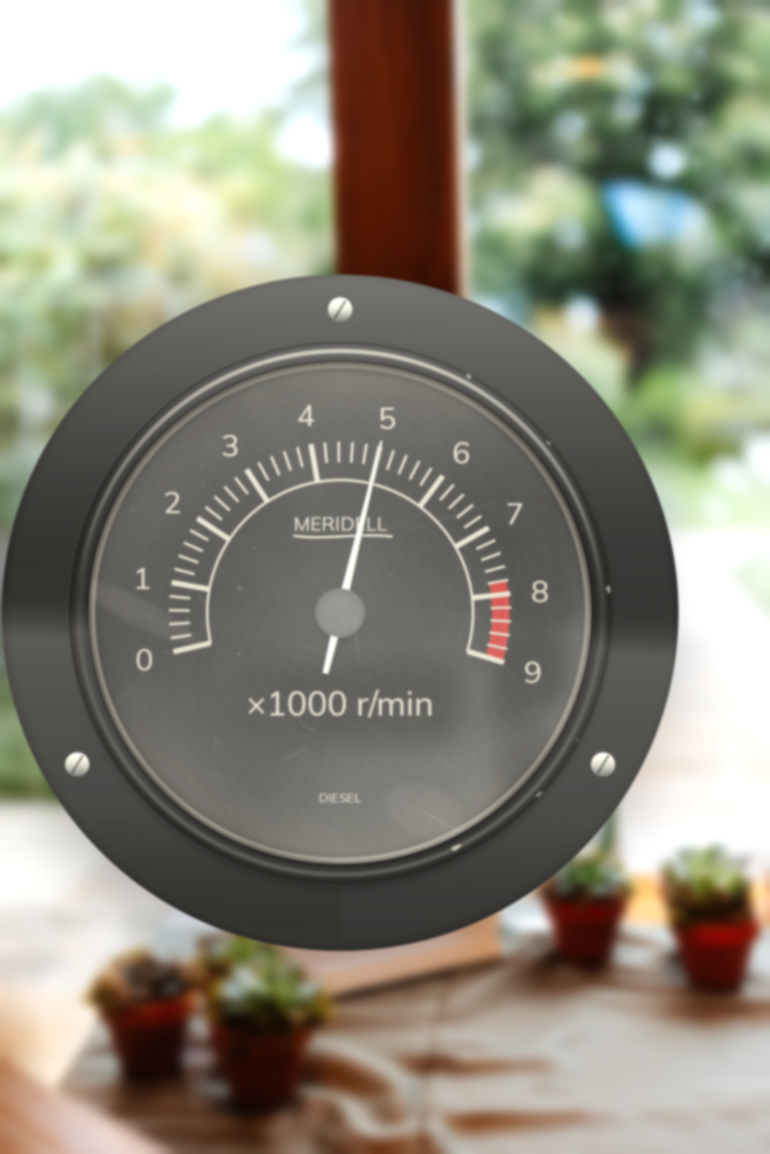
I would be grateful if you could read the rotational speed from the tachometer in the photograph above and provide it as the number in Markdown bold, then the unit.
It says **5000** rpm
